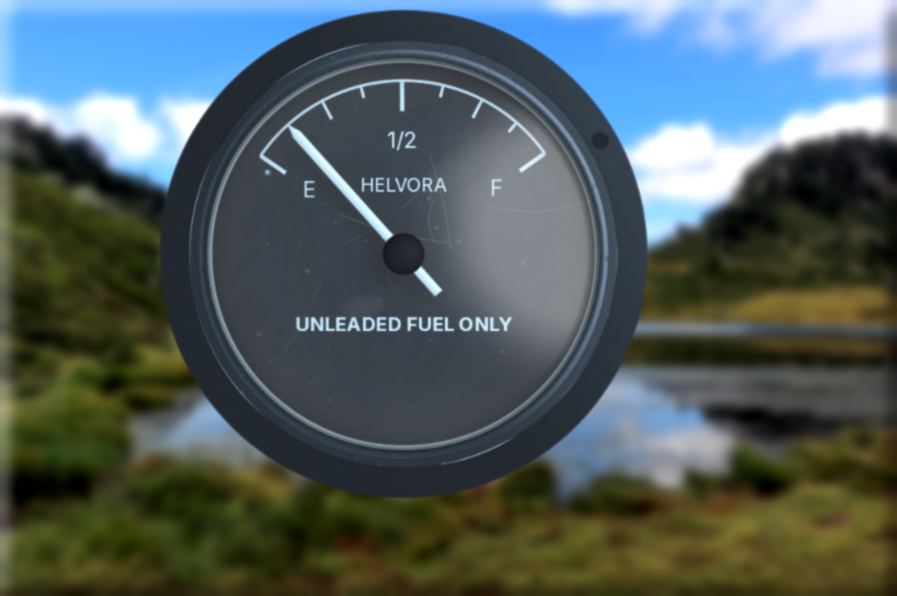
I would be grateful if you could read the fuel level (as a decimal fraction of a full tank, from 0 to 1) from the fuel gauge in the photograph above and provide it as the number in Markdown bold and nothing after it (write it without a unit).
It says **0.125**
